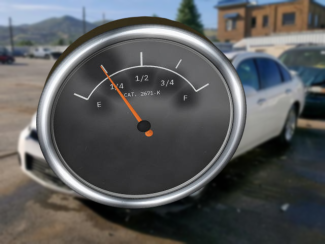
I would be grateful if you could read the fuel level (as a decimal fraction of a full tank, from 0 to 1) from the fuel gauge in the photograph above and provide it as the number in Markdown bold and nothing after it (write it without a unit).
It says **0.25**
